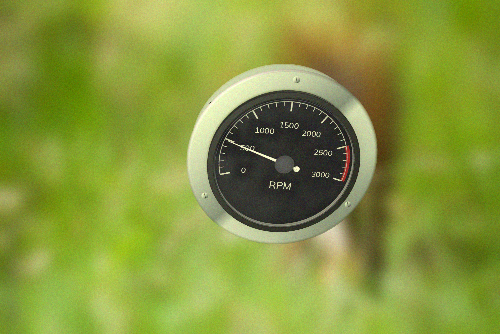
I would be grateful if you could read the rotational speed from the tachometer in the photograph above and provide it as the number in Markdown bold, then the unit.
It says **500** rpm
